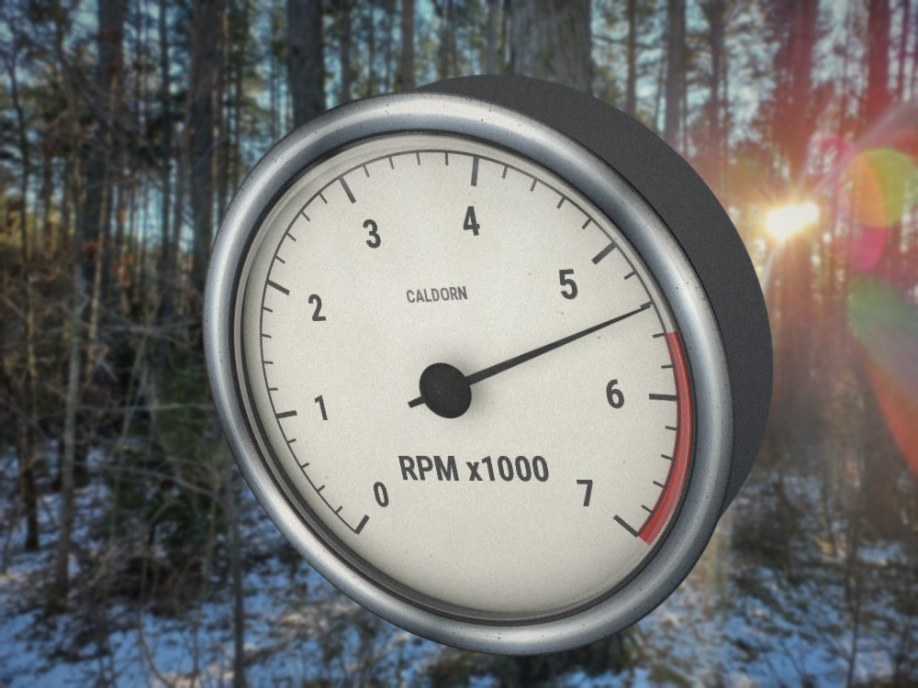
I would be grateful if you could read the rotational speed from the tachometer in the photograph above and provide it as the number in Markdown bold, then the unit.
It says **5400** rpm
